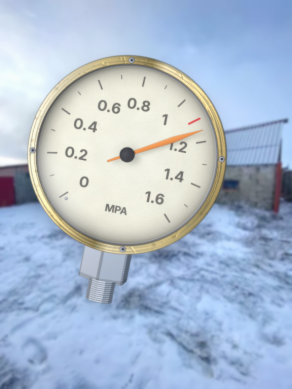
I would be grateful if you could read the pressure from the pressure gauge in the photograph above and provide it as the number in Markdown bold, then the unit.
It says **1.15** MPa
